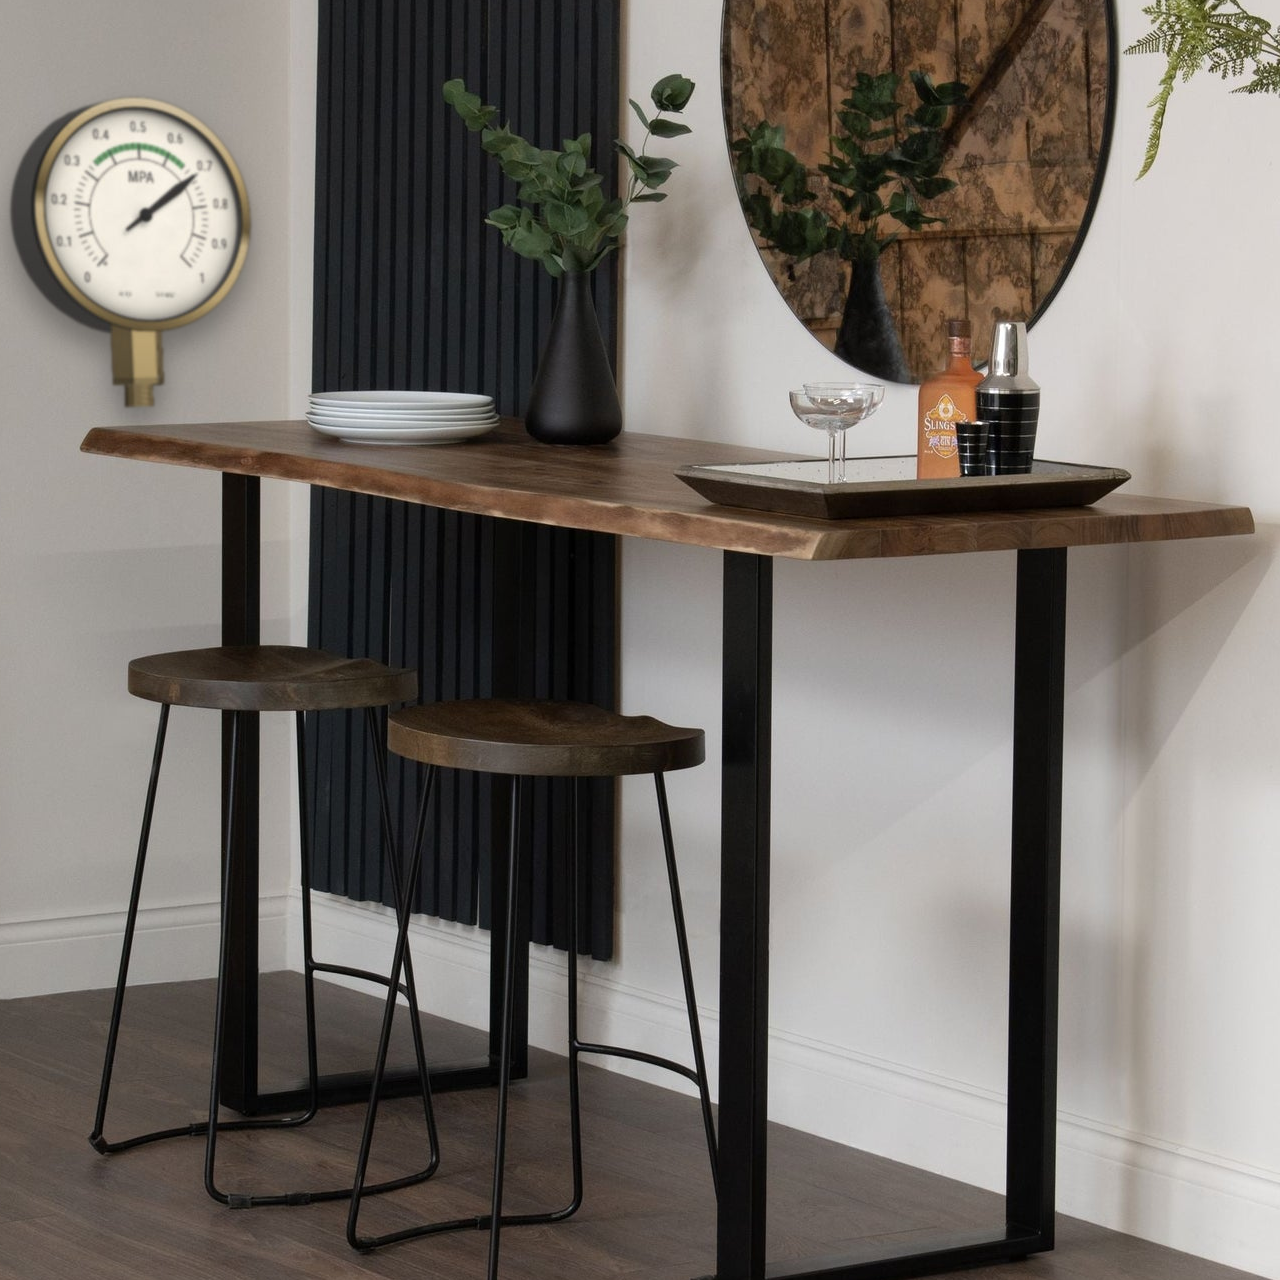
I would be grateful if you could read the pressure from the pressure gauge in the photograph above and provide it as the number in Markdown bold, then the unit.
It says **0.7** MPa
